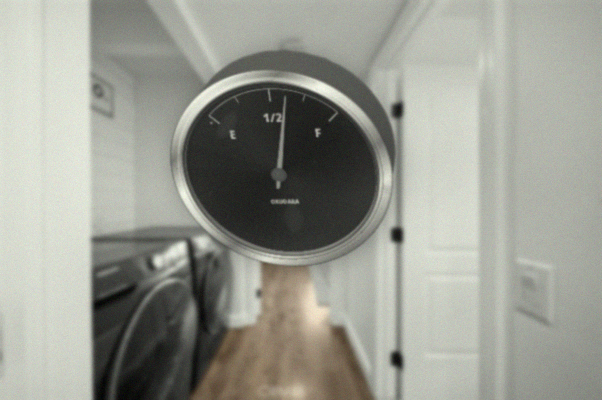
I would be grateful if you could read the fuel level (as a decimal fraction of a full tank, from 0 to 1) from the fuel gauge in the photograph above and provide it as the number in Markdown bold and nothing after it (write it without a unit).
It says **0.625**
